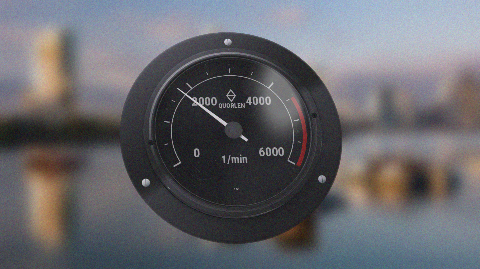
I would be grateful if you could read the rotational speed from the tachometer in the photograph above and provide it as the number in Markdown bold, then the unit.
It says **1750** rpm
